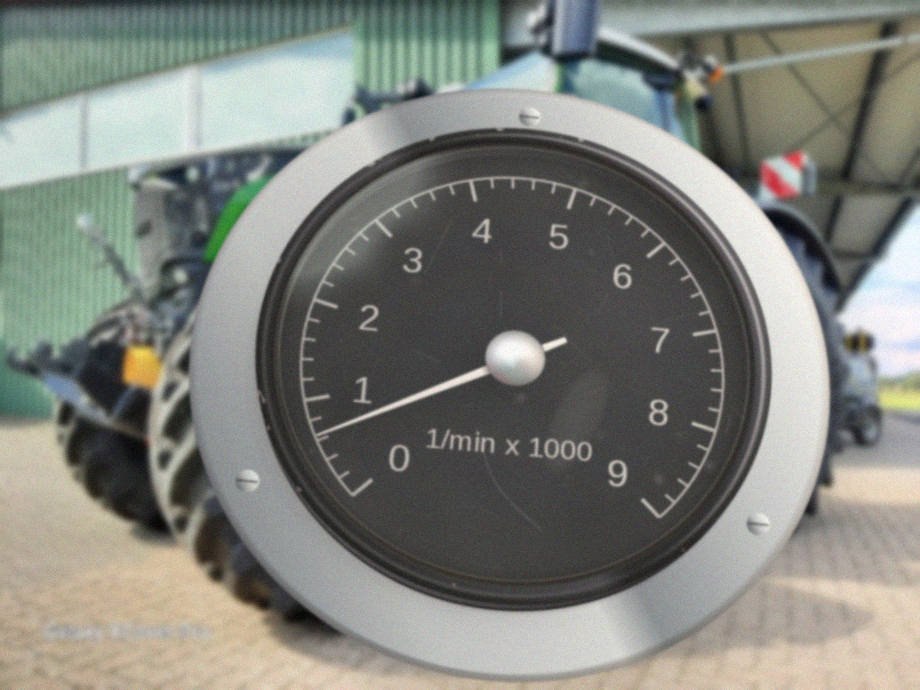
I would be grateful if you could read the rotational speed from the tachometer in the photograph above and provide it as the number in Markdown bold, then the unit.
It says **600** rpm
